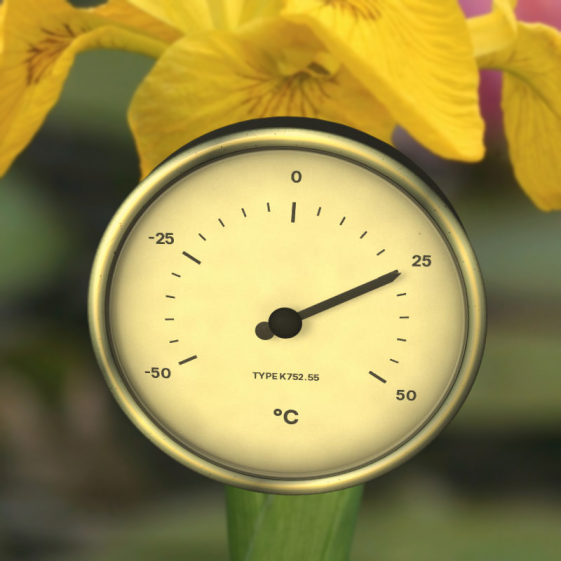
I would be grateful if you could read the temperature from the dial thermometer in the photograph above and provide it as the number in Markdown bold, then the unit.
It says **25** °C
